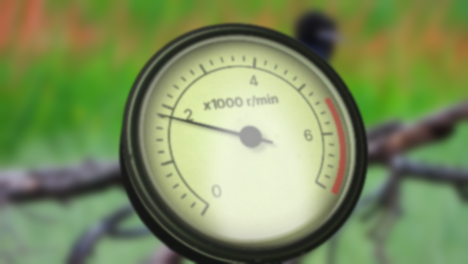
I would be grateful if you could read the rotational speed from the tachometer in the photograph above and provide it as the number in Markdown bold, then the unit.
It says **1800** rpm
